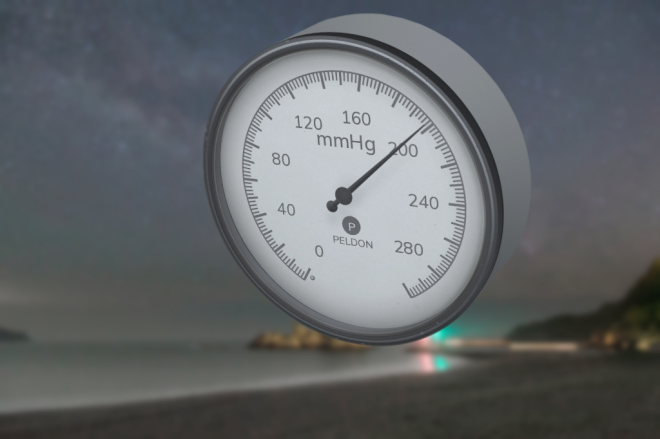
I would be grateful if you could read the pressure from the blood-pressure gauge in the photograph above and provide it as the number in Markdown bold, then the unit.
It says **198** mmHg
